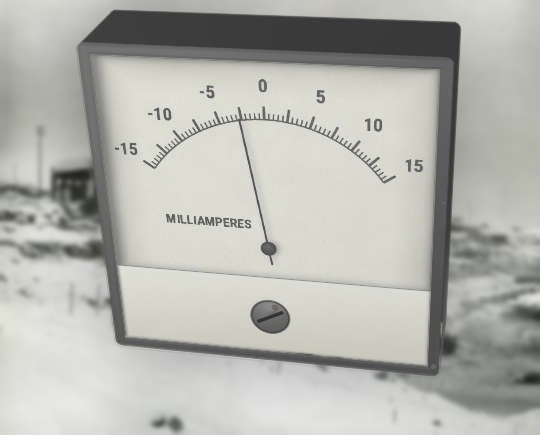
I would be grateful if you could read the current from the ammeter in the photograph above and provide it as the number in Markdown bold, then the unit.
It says **-2.5** mA
